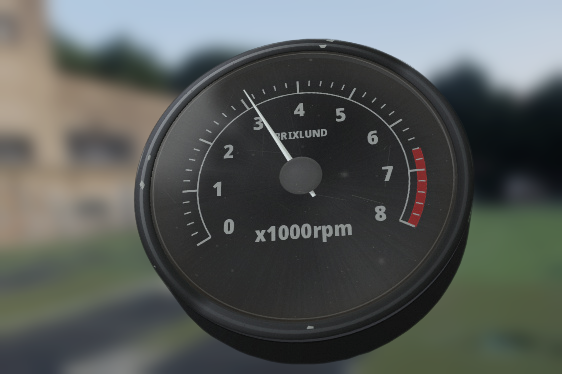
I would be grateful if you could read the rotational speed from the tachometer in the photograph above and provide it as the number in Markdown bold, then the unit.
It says **3100** rpm
